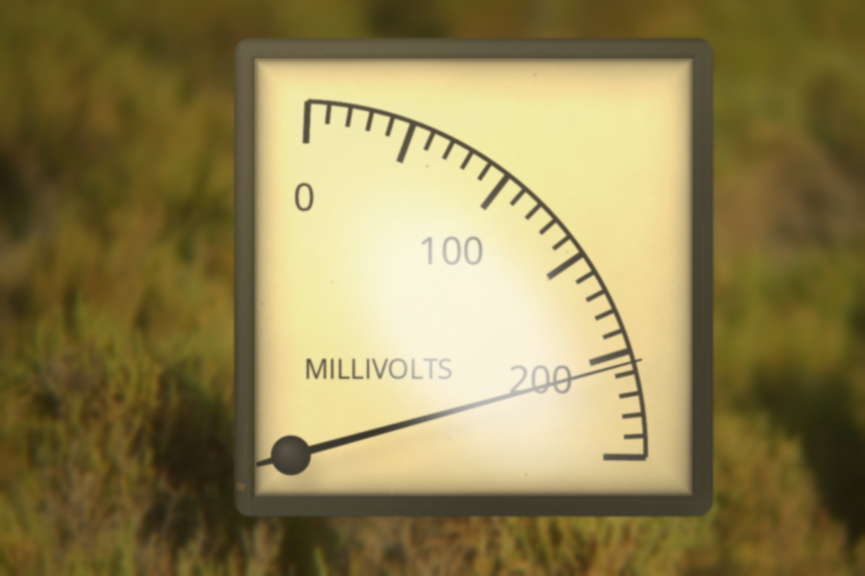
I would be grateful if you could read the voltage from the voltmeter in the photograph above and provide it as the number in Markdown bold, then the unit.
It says **205** mV
